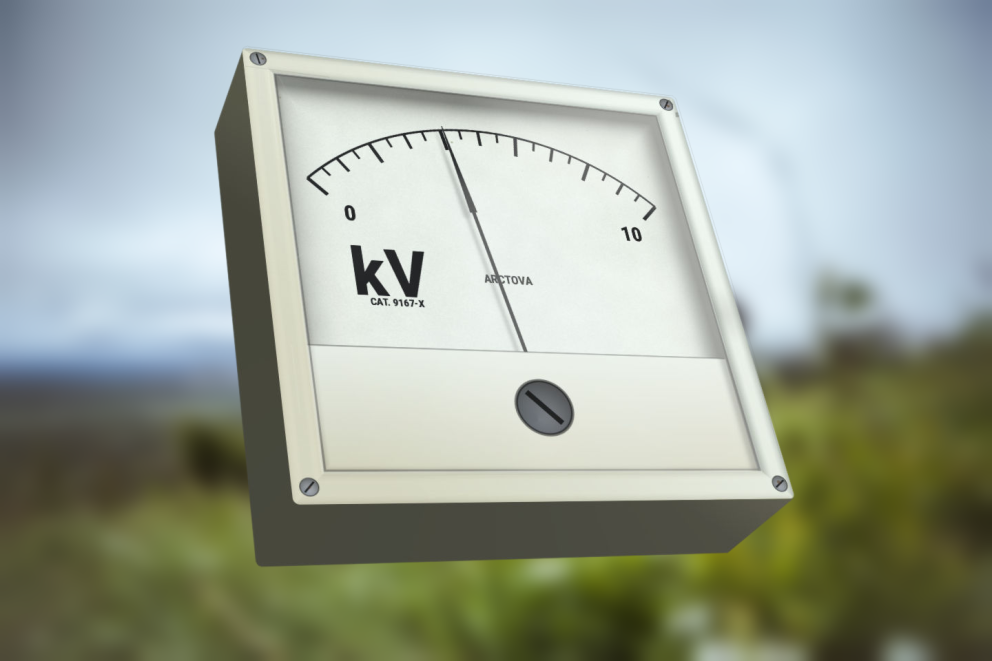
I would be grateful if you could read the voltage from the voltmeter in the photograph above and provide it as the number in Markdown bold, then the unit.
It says **4** kV
